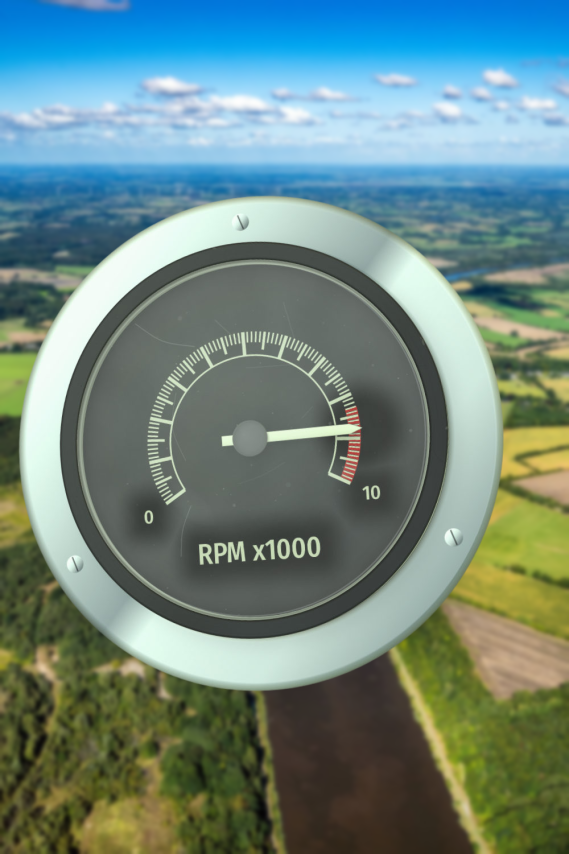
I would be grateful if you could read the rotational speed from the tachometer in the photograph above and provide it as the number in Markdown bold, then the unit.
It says **8800** rpm
